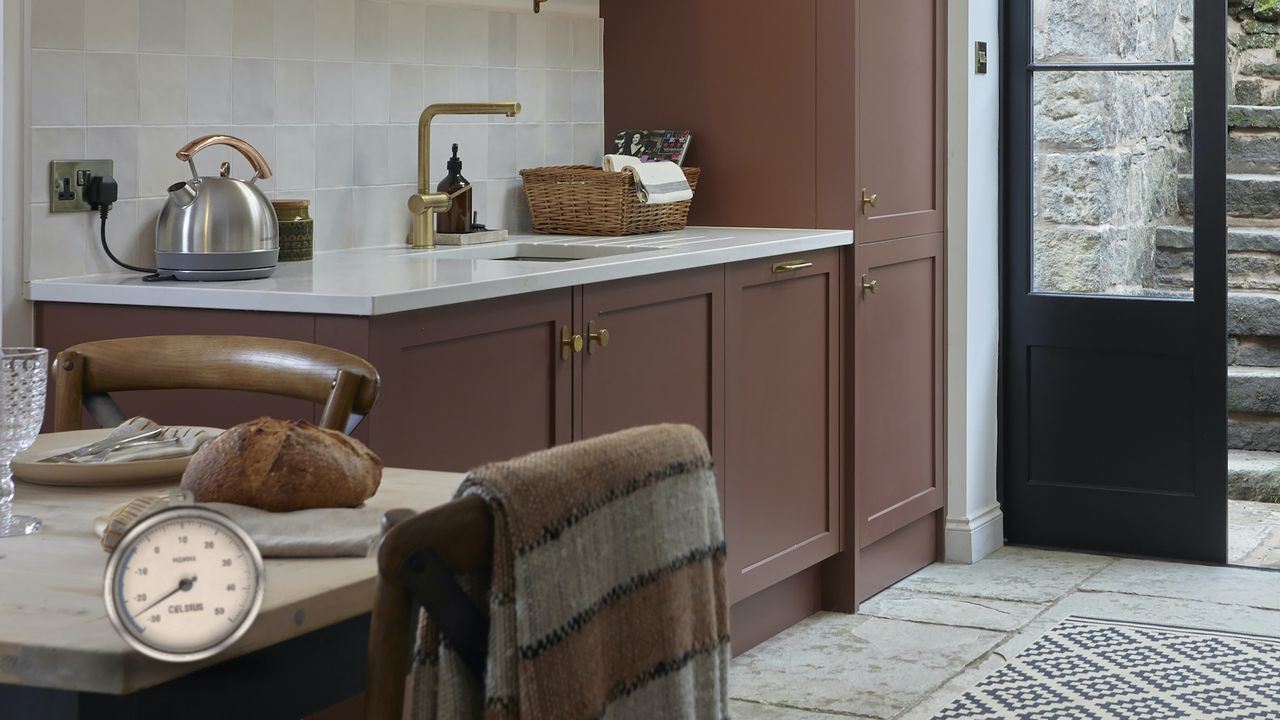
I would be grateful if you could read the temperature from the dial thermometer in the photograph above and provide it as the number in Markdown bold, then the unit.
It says **-25** °C
